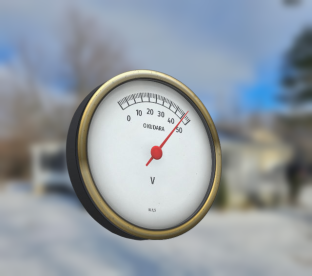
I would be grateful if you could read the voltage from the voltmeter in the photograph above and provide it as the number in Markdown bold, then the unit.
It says **45** V
